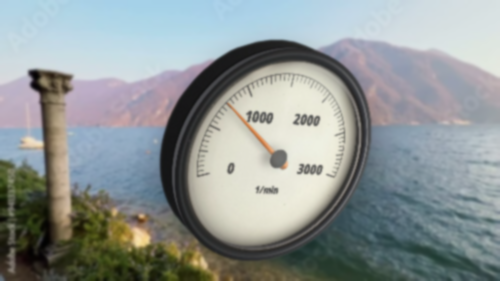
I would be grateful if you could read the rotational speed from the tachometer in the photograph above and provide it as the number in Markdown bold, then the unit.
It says **750** rpm
